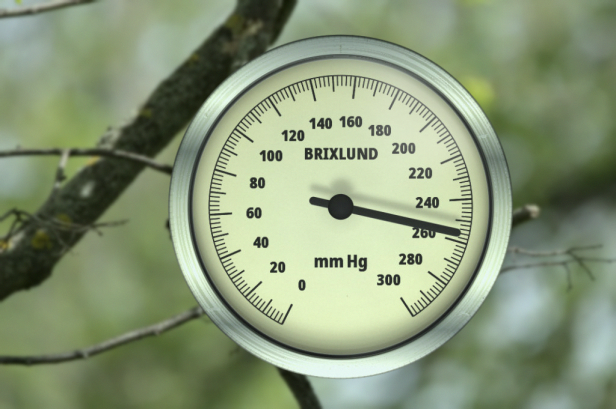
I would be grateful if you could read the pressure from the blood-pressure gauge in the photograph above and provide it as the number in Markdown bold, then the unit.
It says **256** mmHg
